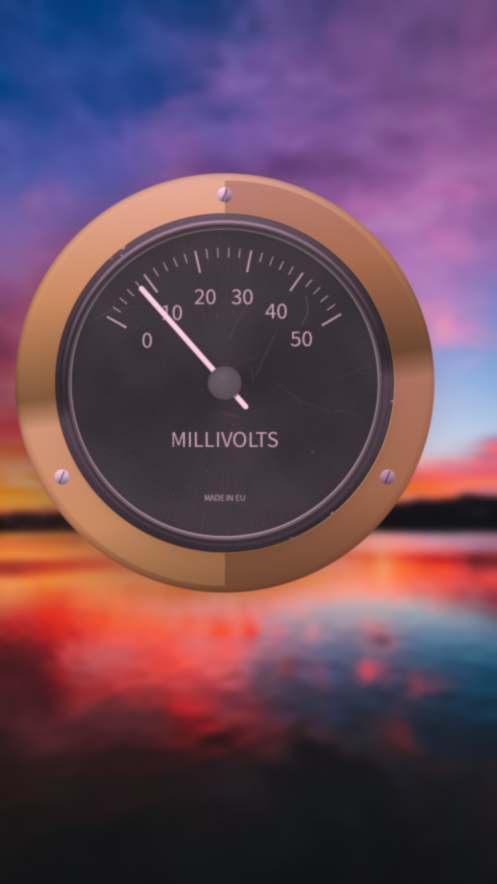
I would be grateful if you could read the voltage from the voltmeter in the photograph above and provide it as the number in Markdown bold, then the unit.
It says **8** mV
